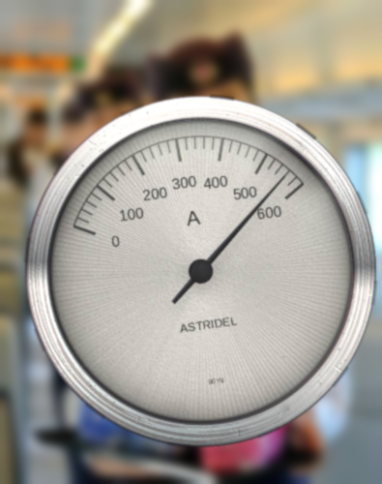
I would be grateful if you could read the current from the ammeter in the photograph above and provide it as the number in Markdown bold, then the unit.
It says **560** A
